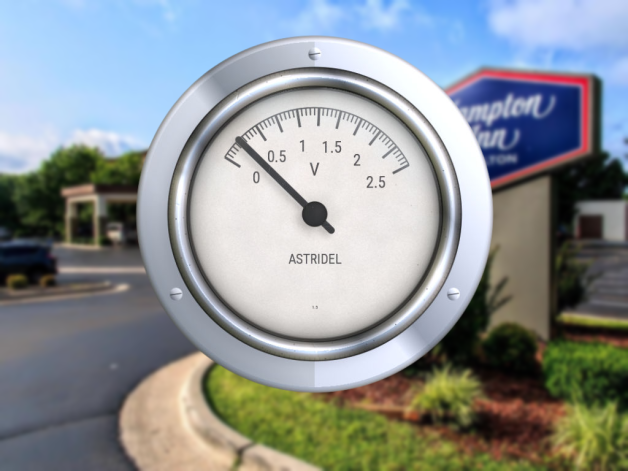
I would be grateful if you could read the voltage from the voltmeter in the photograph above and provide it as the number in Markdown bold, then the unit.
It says **0.25** V
